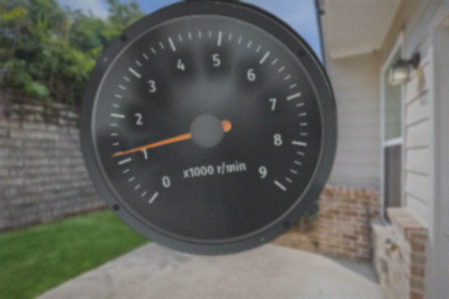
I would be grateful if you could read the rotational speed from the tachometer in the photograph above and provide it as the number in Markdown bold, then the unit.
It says **1200** rpm
